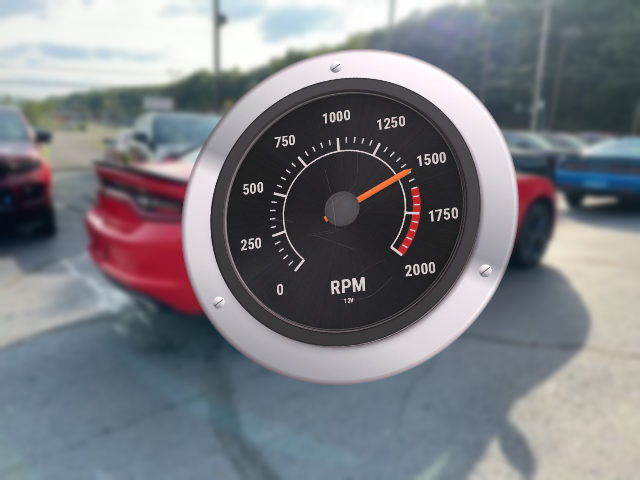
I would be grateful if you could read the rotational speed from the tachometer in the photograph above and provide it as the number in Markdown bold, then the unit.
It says **1500** rpm
